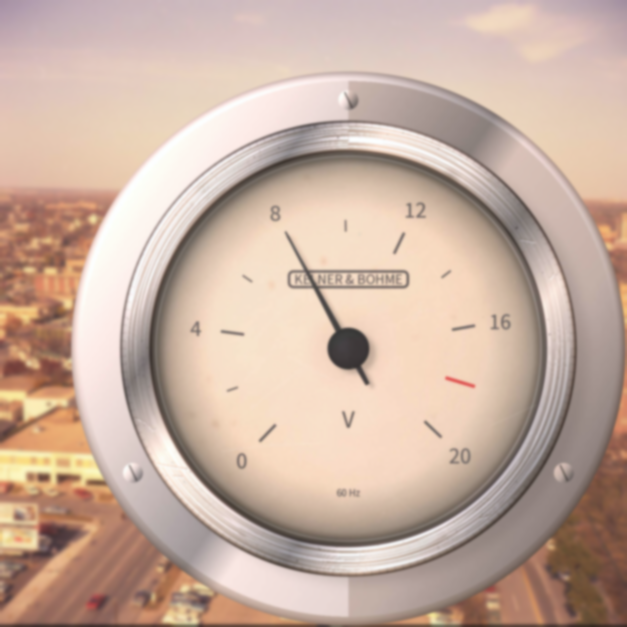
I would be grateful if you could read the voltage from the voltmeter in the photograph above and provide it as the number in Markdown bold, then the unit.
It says **8** V
